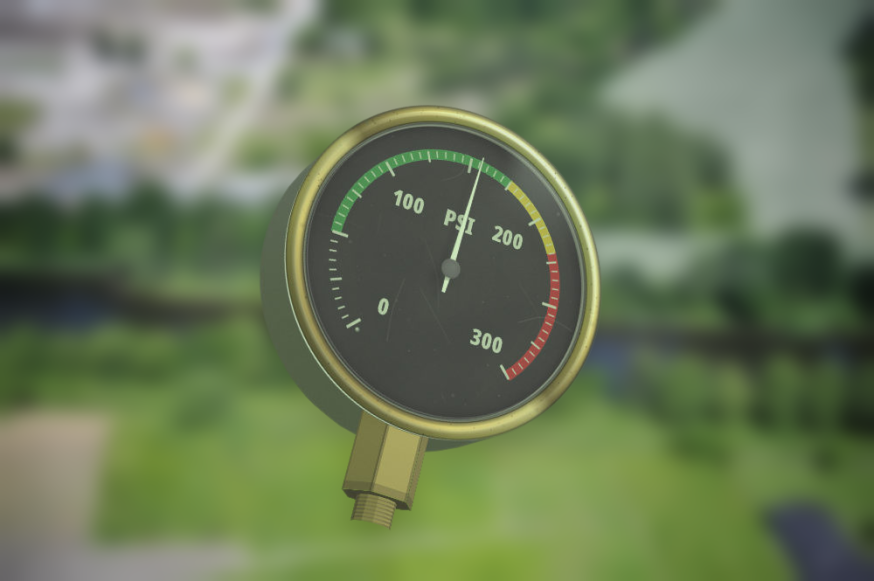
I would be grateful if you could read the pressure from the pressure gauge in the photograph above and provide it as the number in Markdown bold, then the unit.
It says **155** psi
